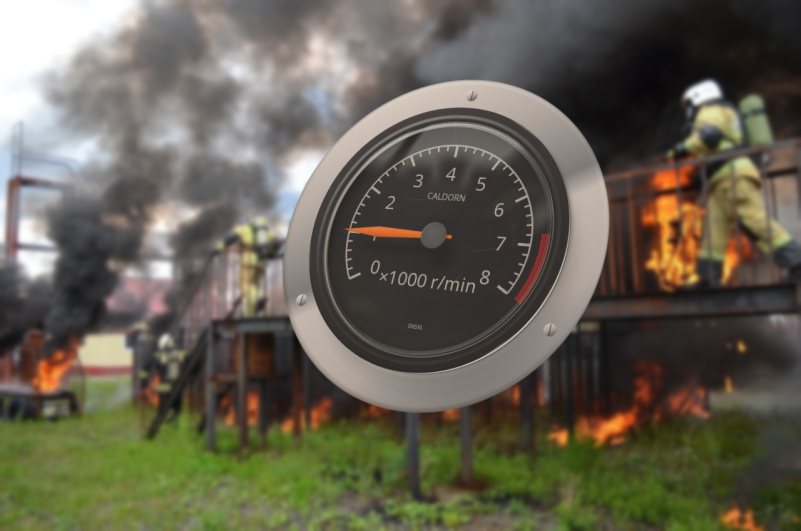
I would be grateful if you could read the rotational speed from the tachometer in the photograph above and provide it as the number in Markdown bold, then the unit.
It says **1000** rpm
